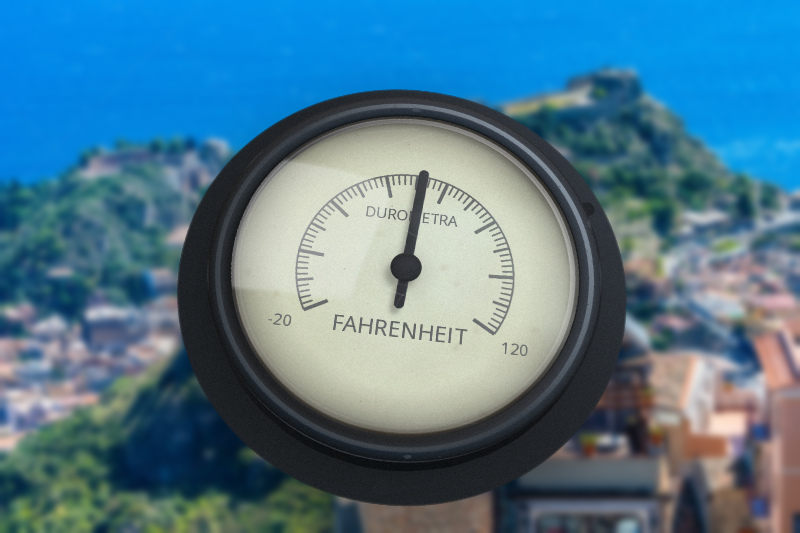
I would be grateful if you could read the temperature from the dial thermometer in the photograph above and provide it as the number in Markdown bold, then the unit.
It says **52** °F
